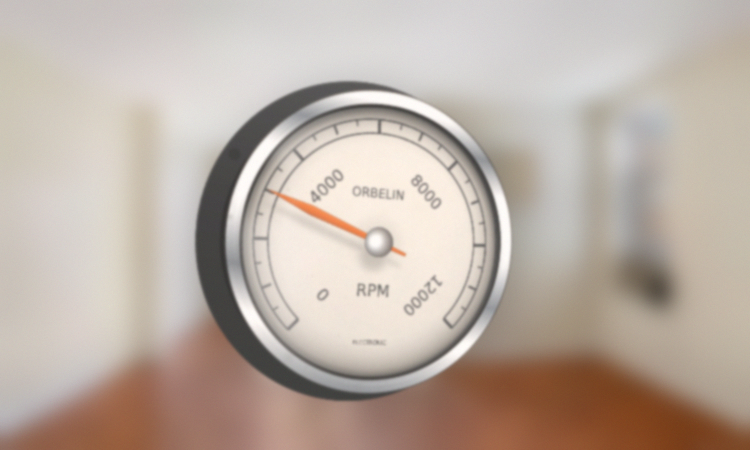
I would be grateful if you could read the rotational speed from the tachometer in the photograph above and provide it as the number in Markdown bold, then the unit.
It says **3000** rpm
